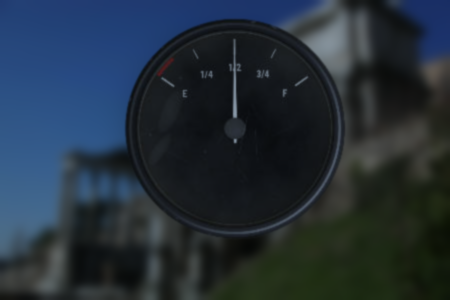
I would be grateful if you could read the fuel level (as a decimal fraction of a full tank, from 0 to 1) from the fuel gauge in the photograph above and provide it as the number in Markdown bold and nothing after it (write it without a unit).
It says **0.5**
